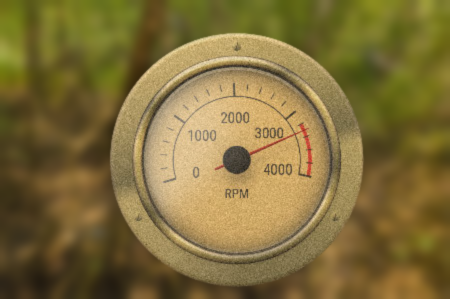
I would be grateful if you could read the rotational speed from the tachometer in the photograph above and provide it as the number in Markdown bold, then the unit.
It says **3300** rpm
